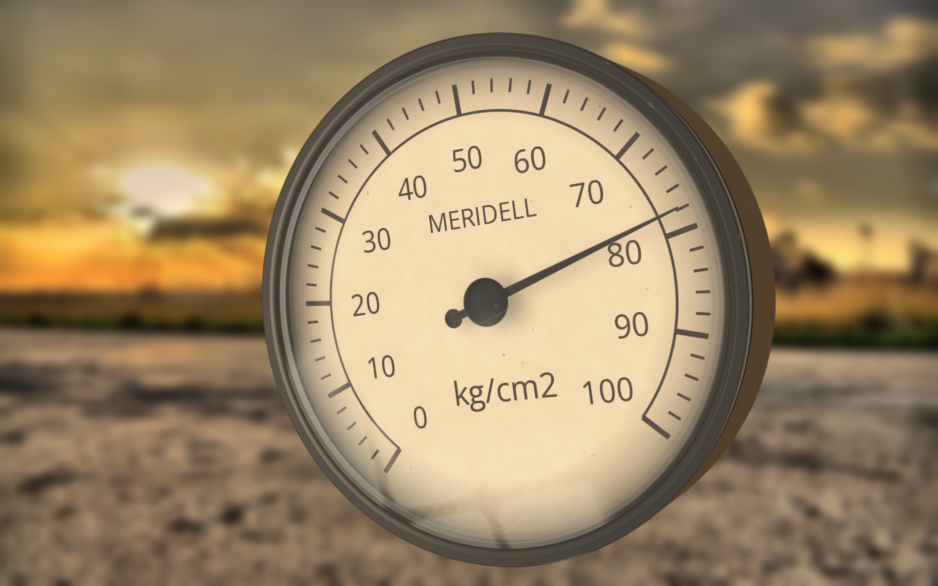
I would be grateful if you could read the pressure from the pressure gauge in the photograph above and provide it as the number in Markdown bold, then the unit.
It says **78** kg/cm²
